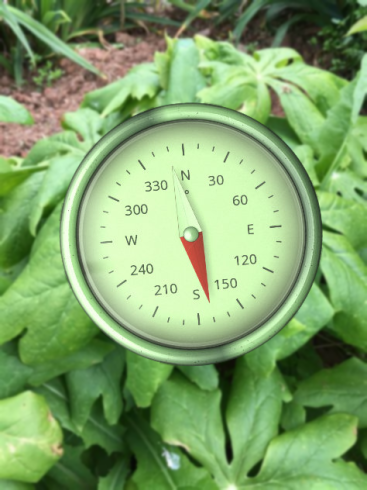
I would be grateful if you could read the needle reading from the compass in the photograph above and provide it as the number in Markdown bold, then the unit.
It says **170** °
